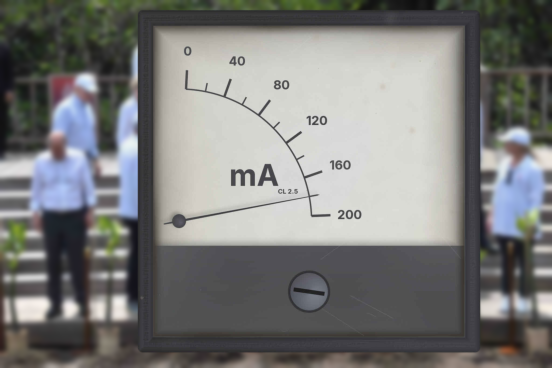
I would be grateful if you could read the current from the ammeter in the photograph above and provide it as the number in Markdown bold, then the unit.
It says **180** mA
